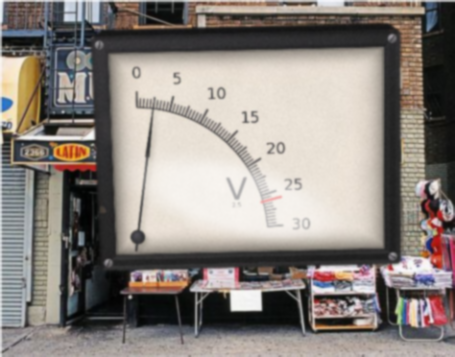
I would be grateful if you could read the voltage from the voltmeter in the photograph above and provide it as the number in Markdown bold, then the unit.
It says **2.5** V
